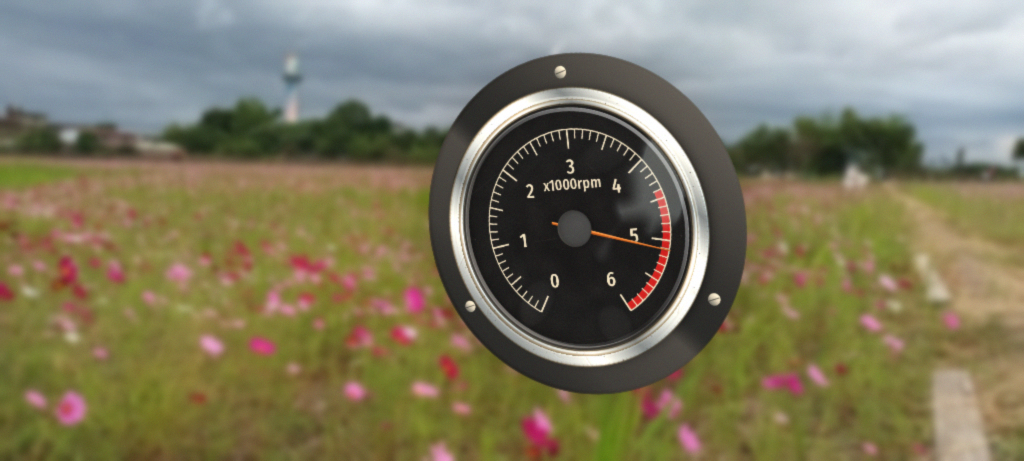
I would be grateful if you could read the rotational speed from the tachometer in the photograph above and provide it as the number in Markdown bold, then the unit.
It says **5100** rpm
